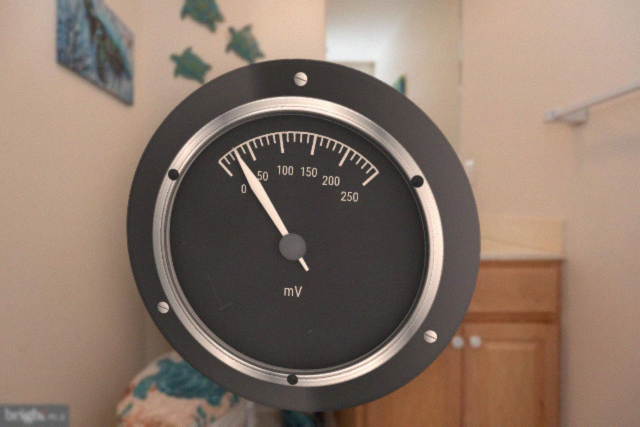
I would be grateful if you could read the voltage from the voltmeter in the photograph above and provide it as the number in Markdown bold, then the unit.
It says **30** mV
